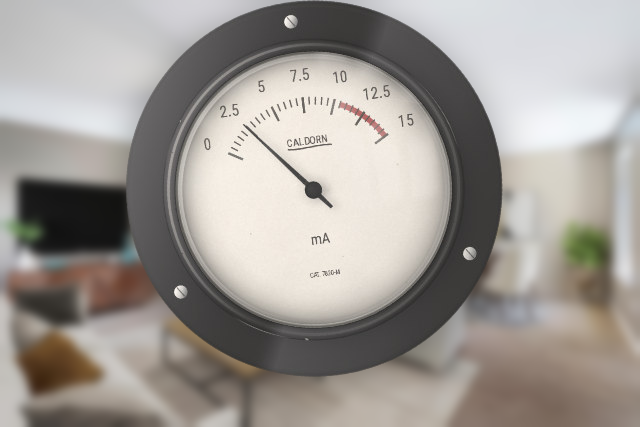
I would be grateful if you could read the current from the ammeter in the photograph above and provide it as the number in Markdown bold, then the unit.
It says **2.5** mA
